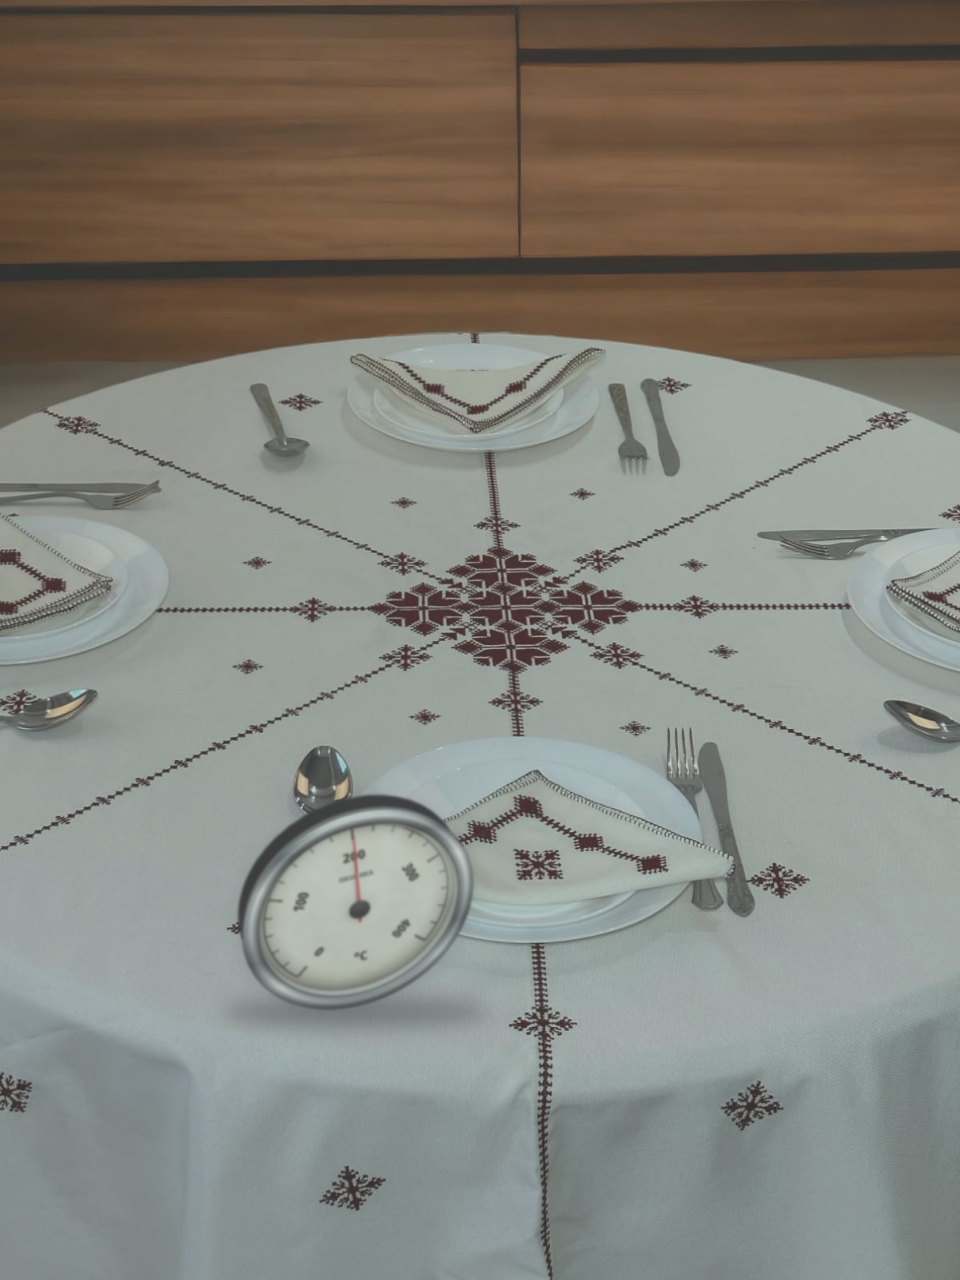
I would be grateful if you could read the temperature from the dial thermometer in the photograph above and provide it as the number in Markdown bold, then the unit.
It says **200** °C
